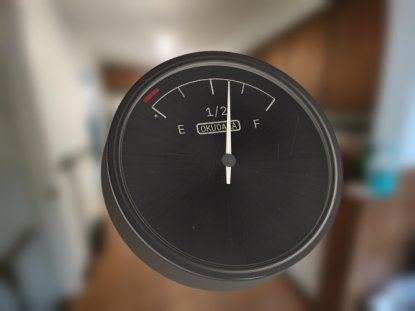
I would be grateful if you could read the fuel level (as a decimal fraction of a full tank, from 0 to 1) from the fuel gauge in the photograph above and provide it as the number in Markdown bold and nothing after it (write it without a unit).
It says **0.625**
